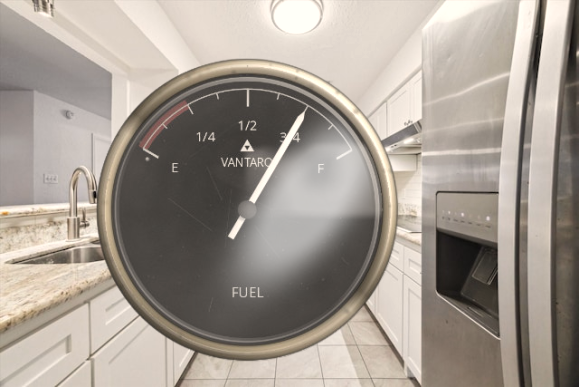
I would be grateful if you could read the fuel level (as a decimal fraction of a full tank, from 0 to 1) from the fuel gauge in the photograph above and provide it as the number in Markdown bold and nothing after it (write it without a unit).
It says **0.75**
